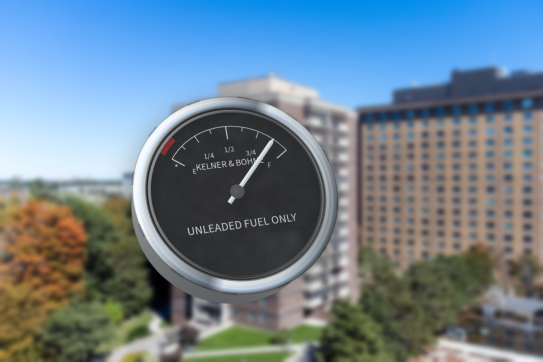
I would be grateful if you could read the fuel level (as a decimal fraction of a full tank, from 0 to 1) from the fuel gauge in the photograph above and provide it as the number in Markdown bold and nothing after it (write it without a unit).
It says **0.875**
